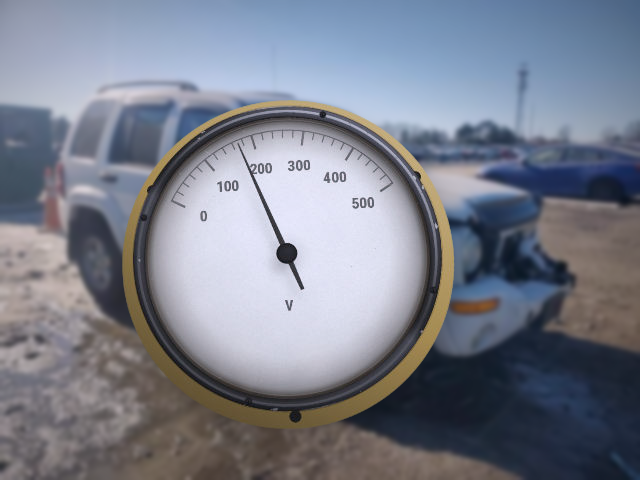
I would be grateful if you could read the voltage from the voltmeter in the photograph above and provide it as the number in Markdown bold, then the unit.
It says **170** V
